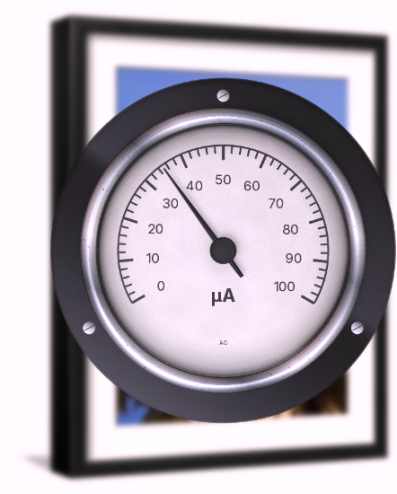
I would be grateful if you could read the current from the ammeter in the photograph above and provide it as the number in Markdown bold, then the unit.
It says **35** µA
